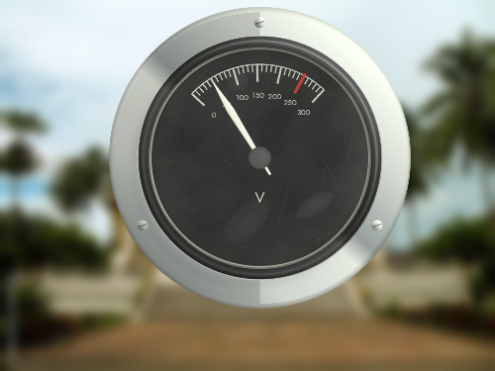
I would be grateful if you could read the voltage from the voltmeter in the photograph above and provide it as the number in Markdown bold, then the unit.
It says **50** V
